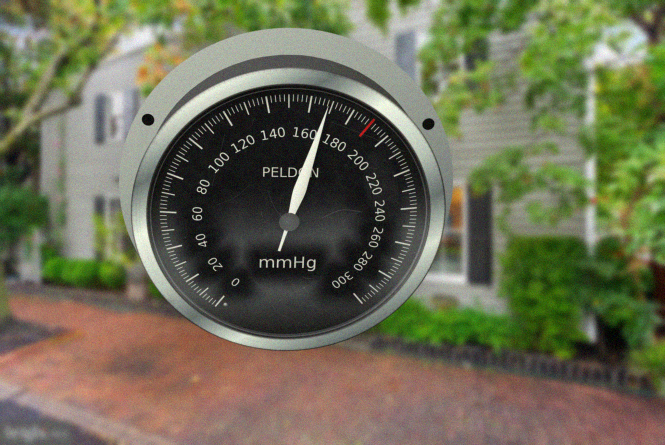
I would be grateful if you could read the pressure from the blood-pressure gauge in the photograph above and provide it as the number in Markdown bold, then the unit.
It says **168** mmHg
